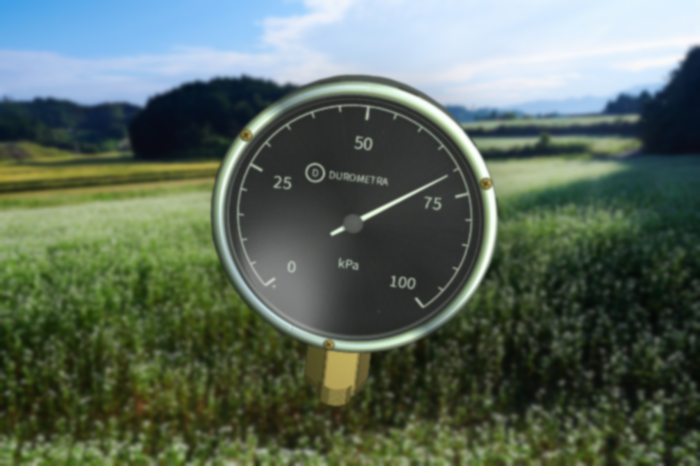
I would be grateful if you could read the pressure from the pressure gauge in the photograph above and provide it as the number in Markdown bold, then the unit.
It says **70** kPa
